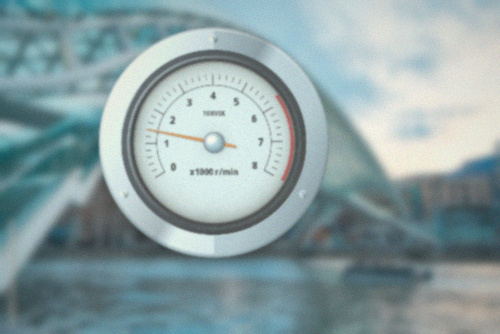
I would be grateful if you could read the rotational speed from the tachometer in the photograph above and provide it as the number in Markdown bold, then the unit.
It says **1400** rpm
